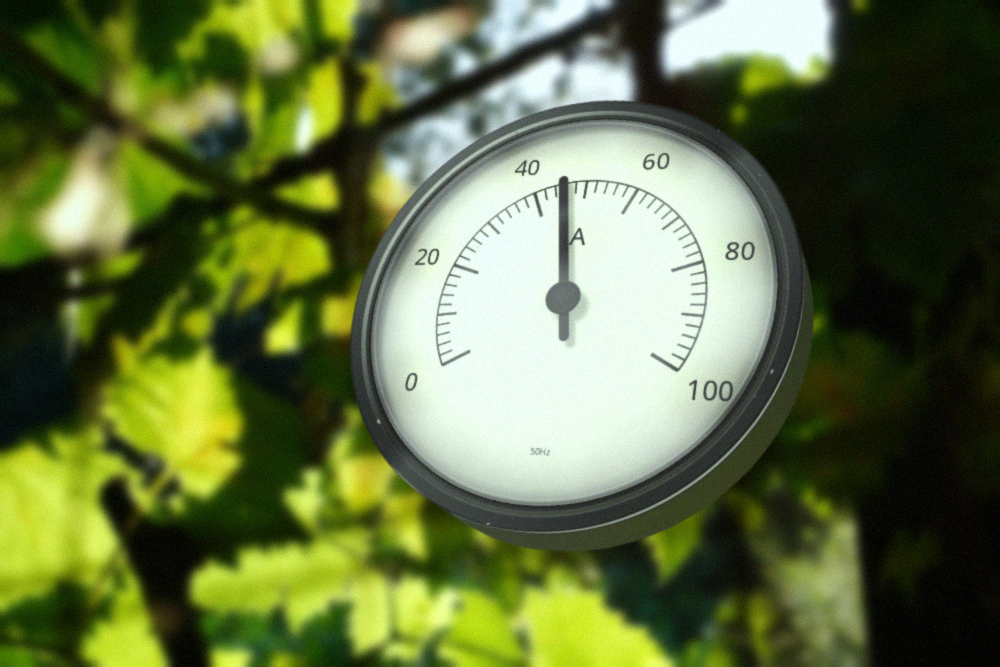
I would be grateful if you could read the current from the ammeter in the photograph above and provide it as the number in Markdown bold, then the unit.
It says **46** A
